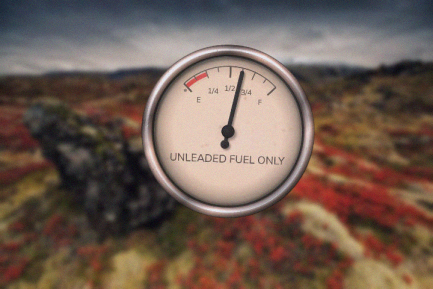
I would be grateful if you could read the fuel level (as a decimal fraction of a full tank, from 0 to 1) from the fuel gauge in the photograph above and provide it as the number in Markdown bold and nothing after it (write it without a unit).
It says **0.625**
